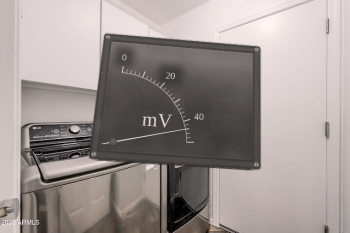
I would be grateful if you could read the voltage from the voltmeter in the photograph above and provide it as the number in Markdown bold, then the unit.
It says **44** mV
